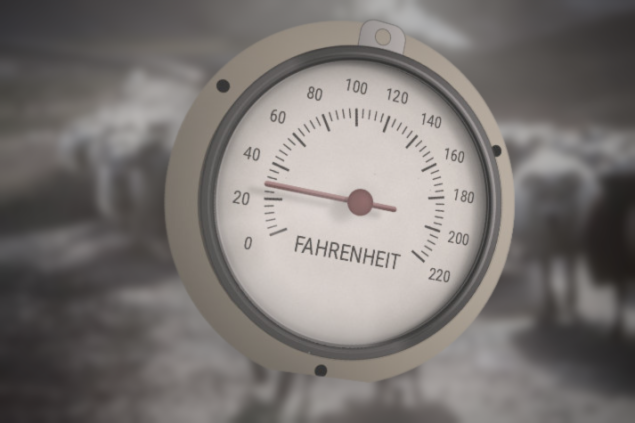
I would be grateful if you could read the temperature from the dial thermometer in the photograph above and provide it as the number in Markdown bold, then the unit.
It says **28** °F
